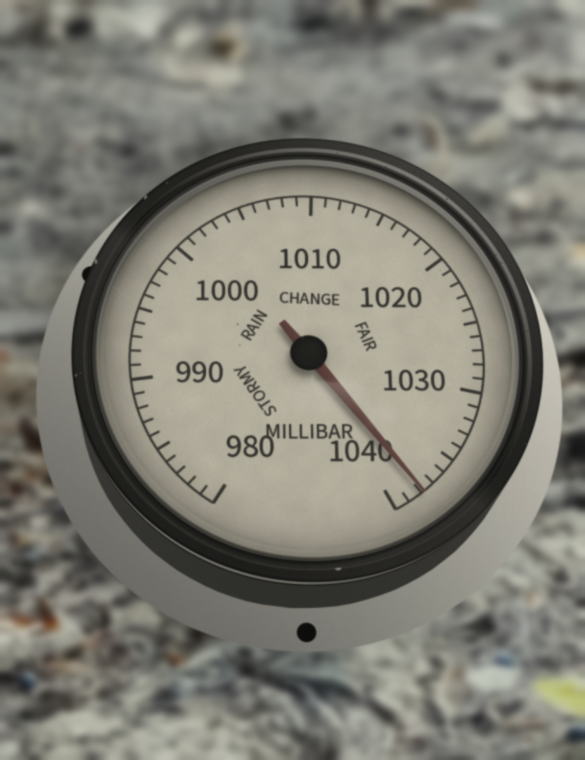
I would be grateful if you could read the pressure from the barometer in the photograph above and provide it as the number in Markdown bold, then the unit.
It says **1038** mbar
